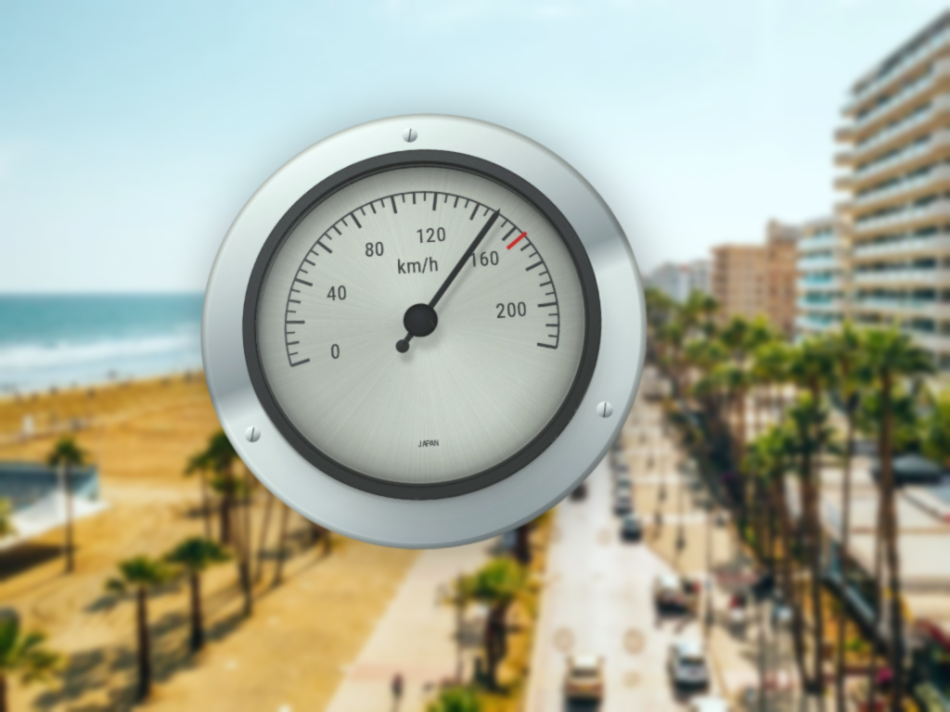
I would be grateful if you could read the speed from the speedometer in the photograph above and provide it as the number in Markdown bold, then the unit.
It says **150** km/h
